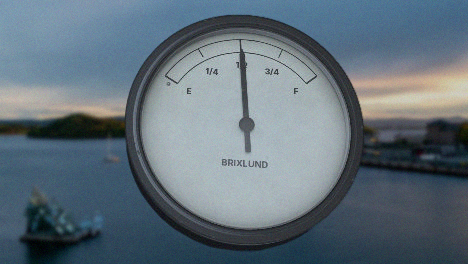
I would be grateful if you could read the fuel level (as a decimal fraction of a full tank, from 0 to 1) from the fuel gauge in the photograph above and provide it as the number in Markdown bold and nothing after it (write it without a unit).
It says **0.5**
